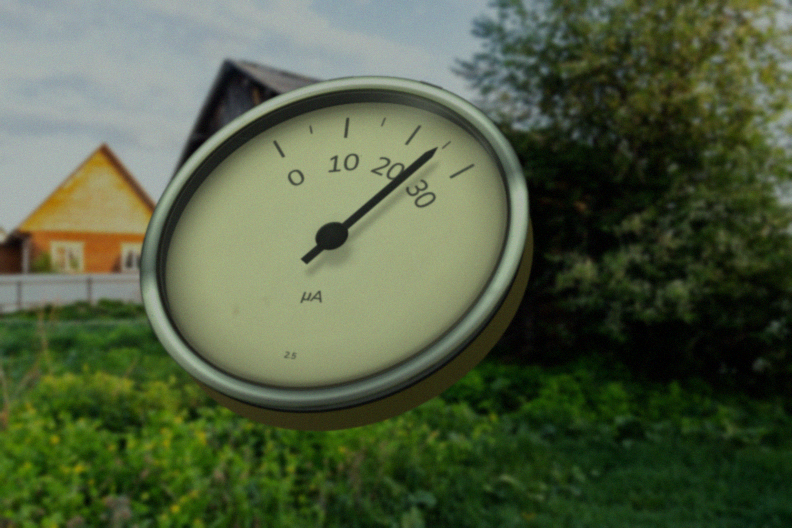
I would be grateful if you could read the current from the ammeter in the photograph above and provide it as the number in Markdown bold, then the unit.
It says **25** µA
